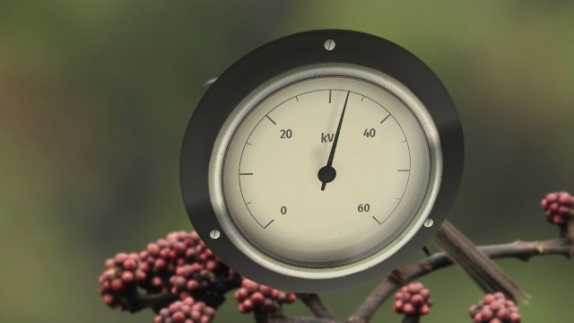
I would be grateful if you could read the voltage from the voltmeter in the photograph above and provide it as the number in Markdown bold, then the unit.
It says **32.5** kV
